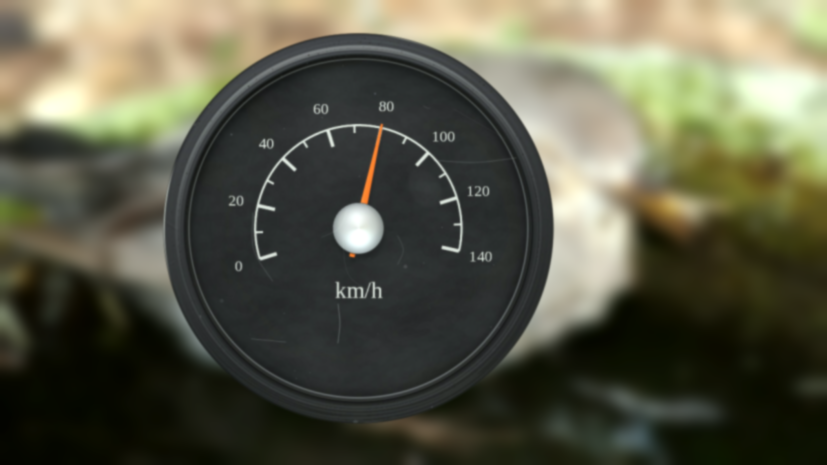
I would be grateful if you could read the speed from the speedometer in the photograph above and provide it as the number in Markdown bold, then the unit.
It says **80** km/h
